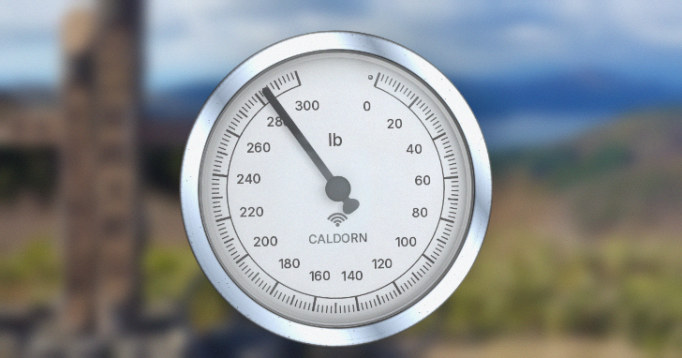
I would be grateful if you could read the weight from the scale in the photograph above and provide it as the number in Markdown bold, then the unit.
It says **284** lb
